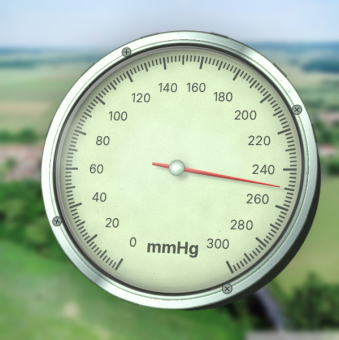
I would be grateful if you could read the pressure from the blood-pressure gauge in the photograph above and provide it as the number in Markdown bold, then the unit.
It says **250** mmHg
